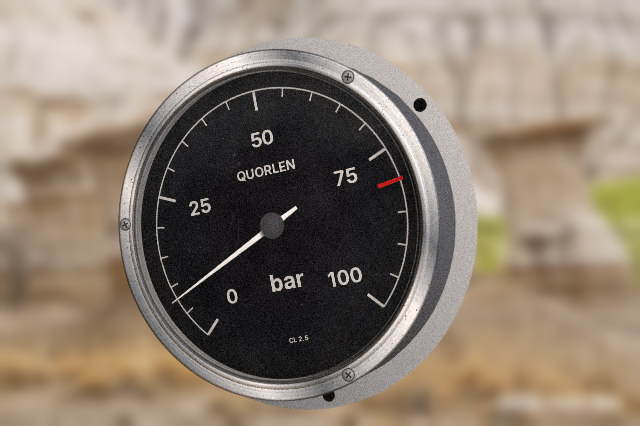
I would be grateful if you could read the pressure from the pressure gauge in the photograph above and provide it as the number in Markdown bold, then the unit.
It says **7.5** bar
